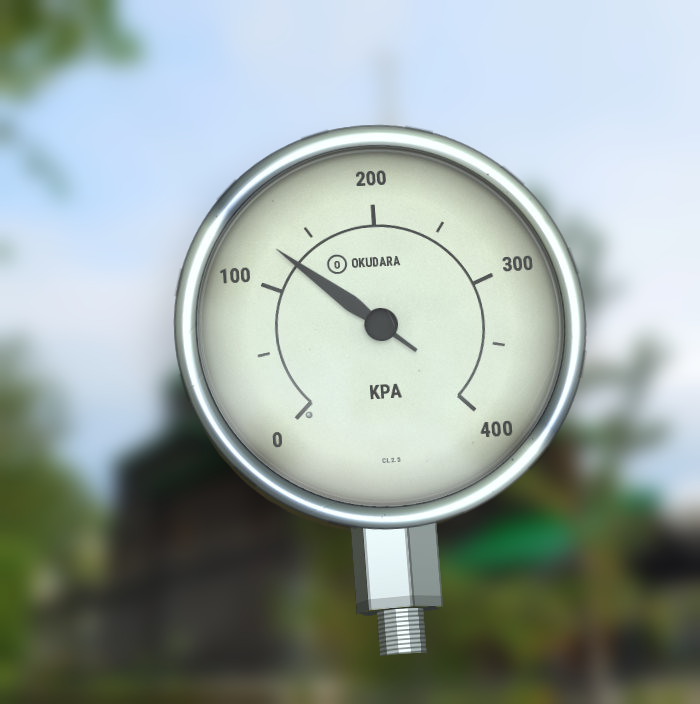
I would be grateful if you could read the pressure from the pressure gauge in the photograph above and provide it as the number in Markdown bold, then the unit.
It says **125** kPa
